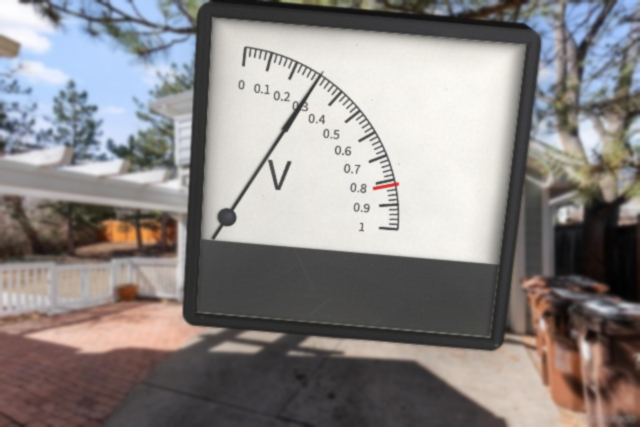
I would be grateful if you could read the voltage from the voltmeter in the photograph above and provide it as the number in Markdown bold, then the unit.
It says **0.3** V
